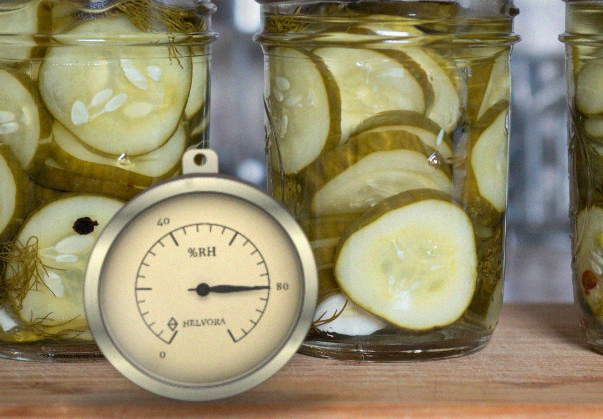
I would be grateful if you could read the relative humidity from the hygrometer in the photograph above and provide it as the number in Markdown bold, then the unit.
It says **80** %
